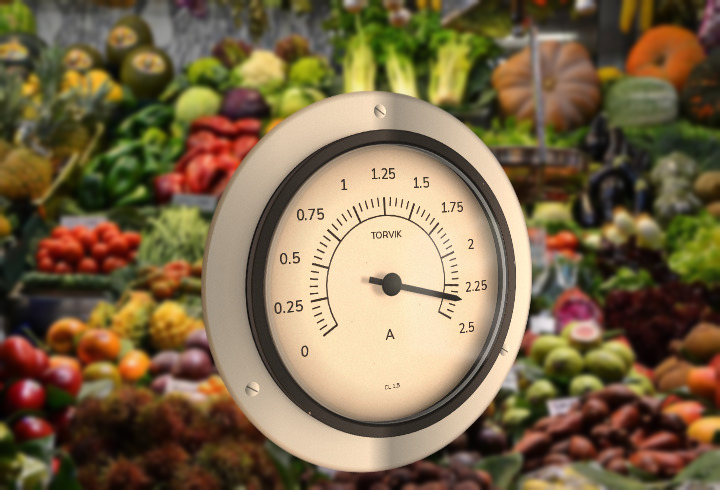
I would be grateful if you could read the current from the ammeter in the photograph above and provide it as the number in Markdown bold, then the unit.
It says **2.35** A
